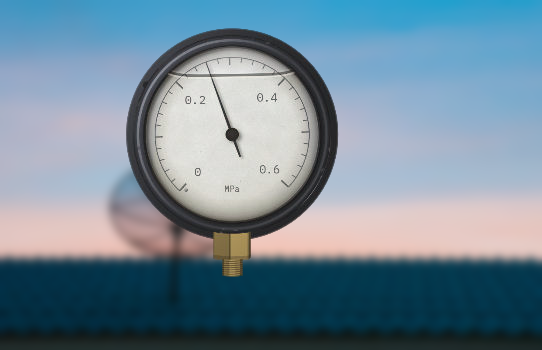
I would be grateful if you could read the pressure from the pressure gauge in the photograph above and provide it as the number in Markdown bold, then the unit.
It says **0.26** MPa
